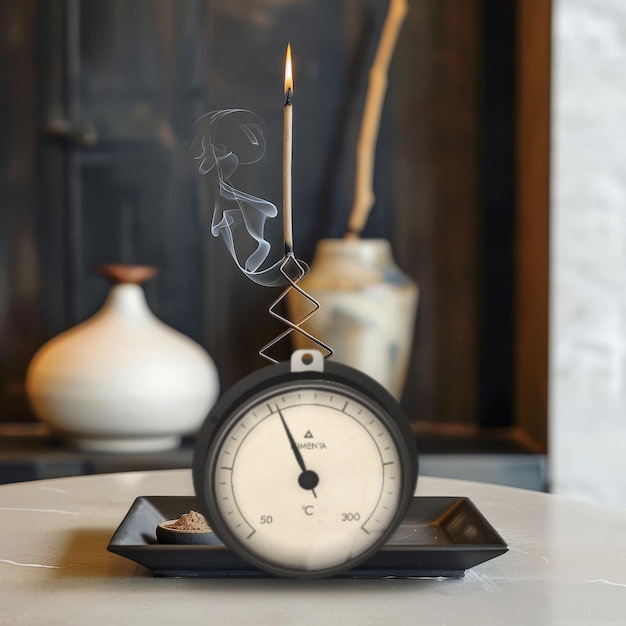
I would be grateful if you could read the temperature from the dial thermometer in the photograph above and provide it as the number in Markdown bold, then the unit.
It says **155** °C
